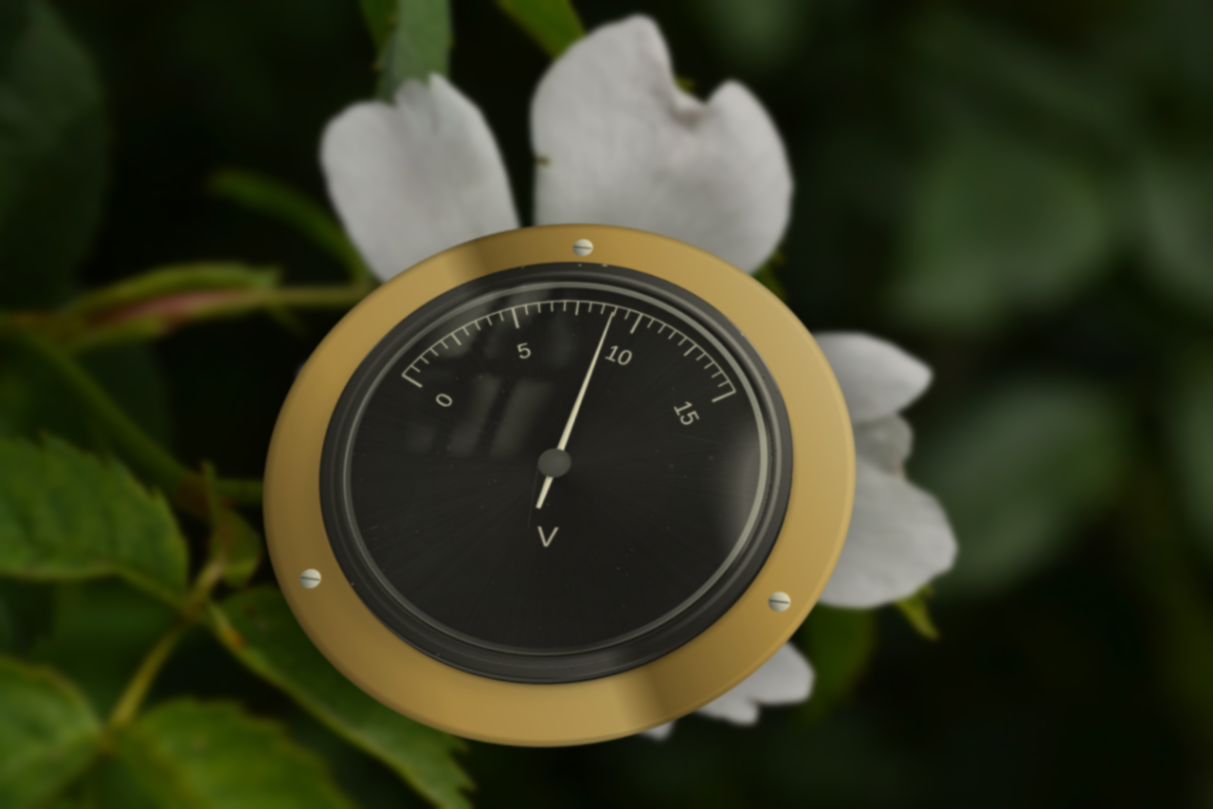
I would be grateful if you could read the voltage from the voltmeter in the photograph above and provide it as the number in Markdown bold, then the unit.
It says **9** V
